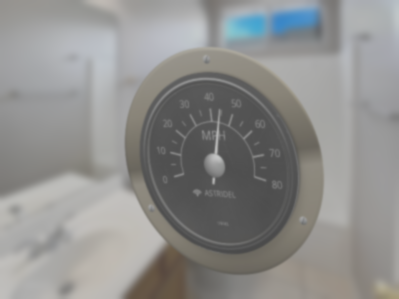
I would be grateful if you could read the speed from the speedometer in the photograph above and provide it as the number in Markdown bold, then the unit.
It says **45** mph
